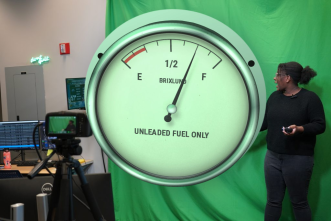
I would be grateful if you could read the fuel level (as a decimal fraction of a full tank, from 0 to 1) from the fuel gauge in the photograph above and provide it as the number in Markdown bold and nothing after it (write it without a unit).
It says **0.75**
